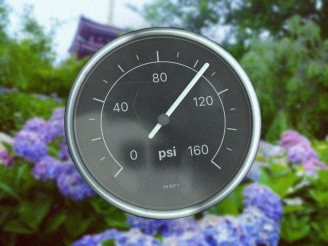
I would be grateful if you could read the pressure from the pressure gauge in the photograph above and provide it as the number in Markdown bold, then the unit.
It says **105** psi
